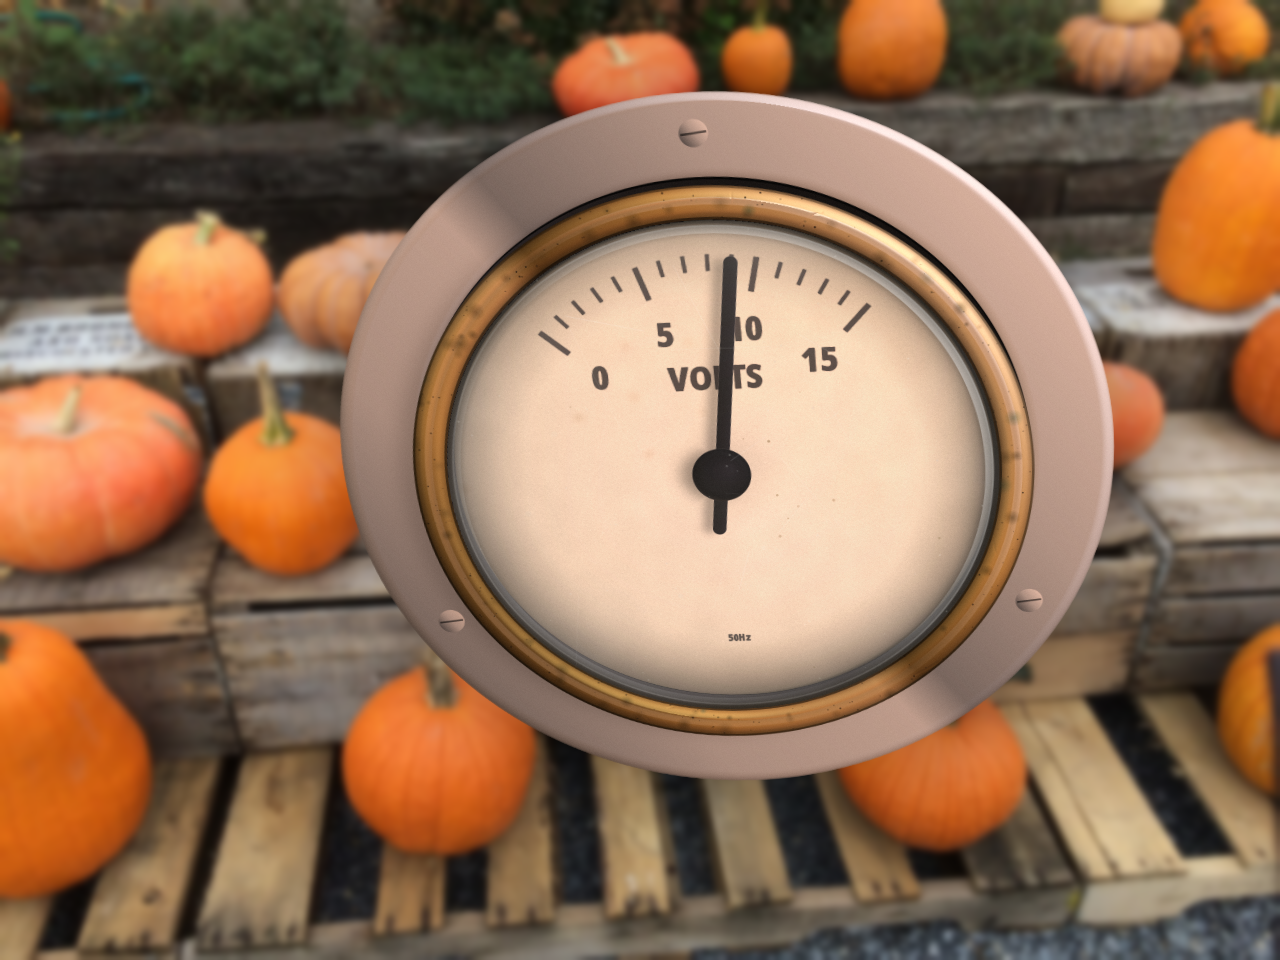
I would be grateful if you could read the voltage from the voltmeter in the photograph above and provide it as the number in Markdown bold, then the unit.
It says **9** V
